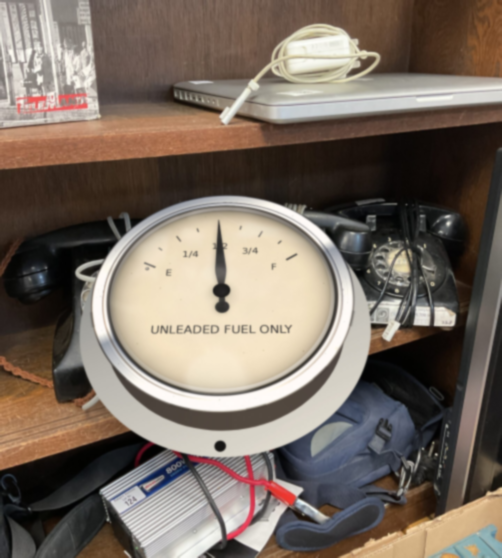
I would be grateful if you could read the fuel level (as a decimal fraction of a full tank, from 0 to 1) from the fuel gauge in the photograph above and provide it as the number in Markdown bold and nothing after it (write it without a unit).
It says **0.5**
